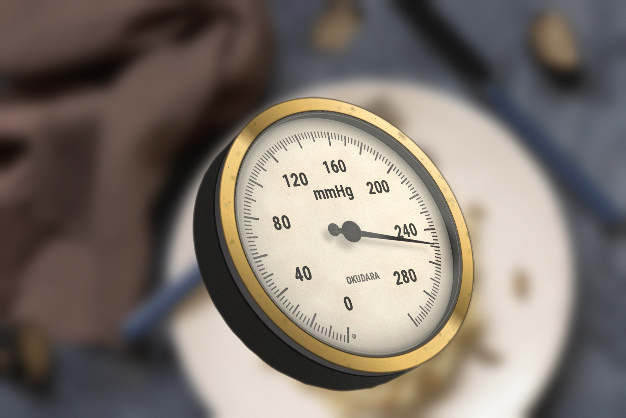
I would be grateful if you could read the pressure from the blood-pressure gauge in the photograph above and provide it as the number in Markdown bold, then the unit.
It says **250** mmHg
